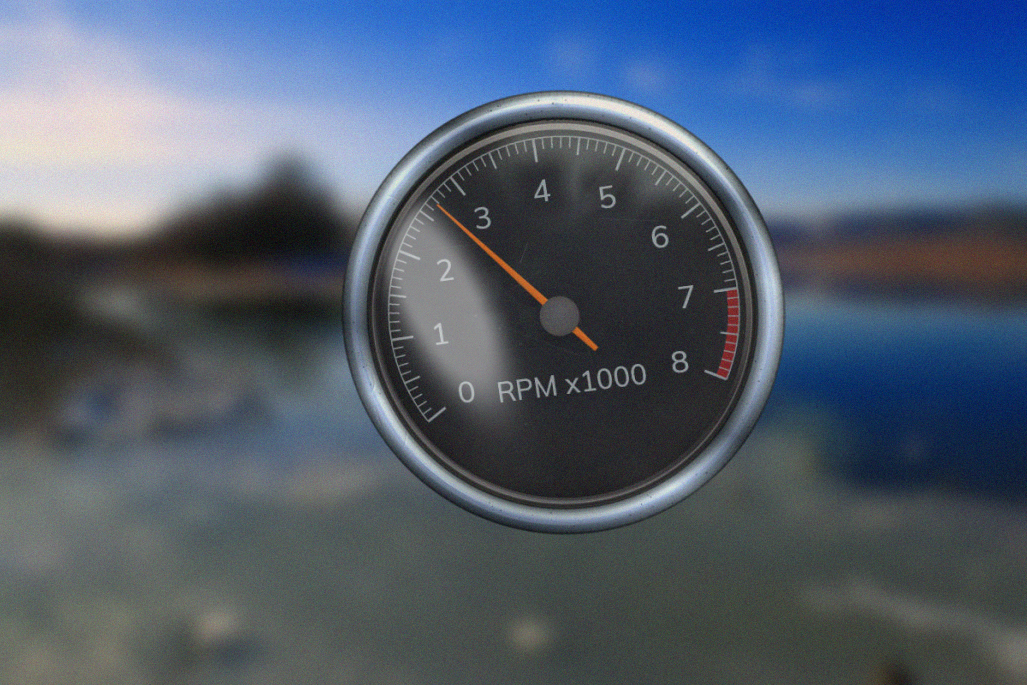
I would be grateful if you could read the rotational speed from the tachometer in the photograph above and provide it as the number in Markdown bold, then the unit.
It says **2700** rpm
